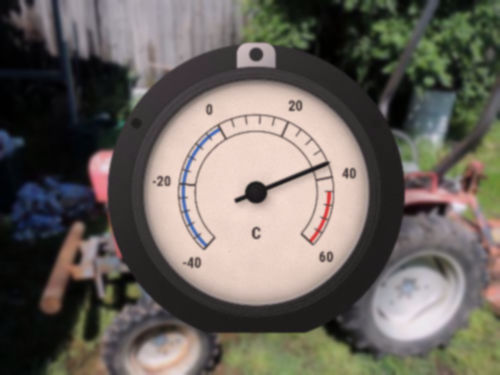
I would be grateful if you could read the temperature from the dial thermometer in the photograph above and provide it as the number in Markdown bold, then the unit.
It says **36** °C
